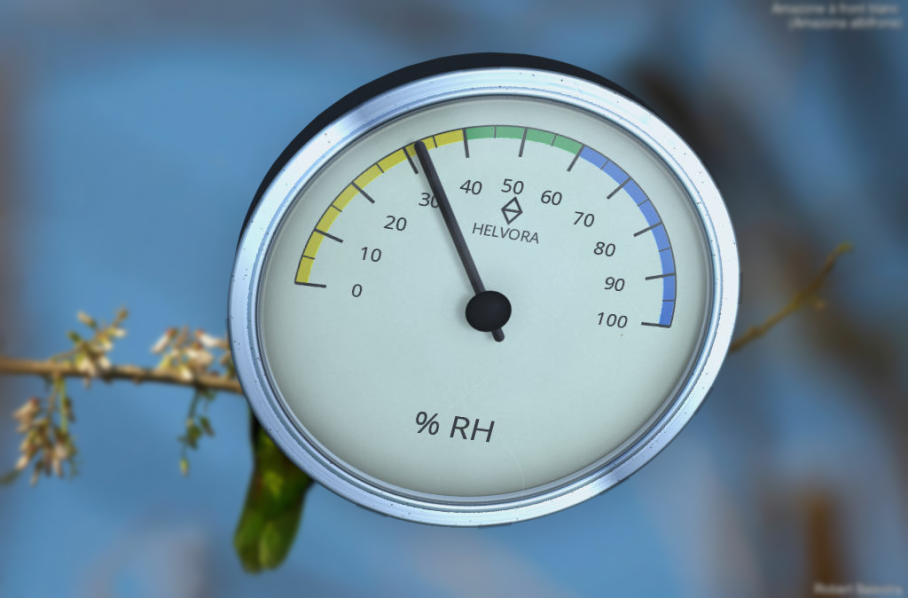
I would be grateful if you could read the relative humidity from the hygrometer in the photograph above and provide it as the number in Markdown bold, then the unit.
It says **32.5** %
